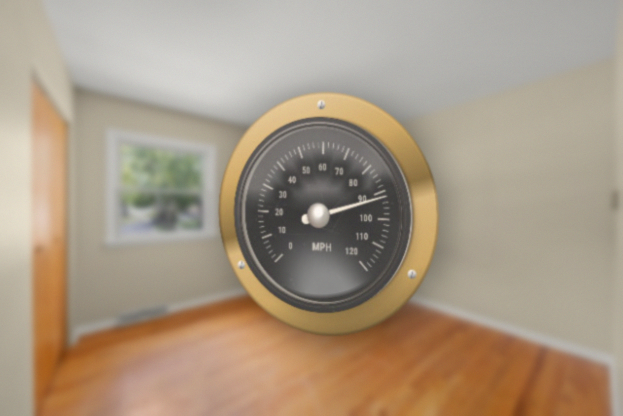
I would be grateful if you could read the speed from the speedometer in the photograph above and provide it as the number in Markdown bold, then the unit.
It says **92** mph
